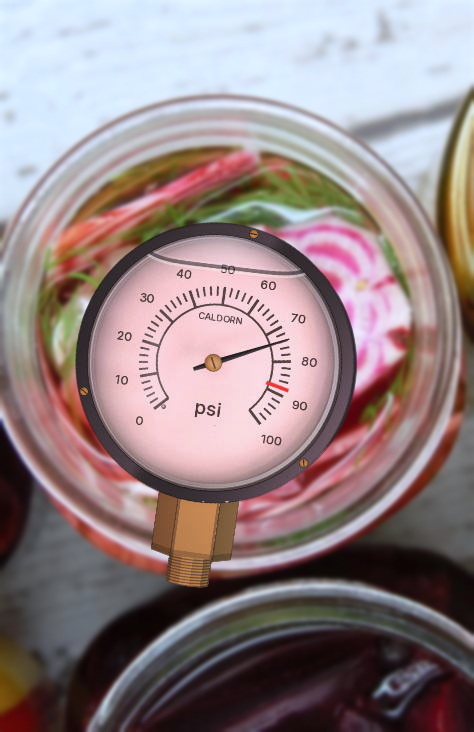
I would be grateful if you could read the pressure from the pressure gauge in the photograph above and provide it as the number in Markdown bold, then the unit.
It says **74** psi
